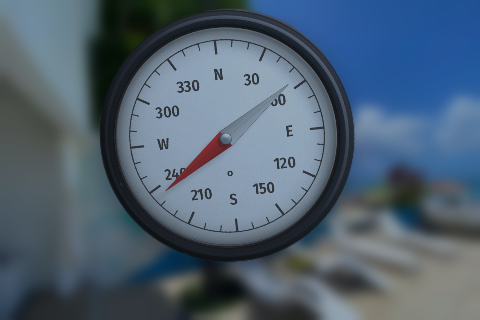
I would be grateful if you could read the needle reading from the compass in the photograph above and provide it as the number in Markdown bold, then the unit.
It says **235** °
